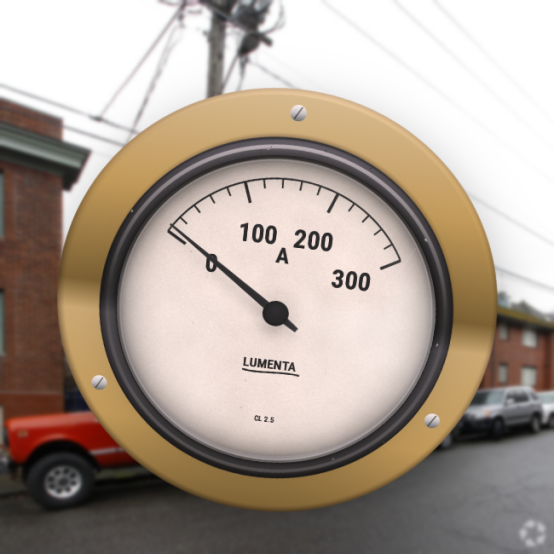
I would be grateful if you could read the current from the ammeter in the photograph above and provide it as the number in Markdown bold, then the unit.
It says **10** A
